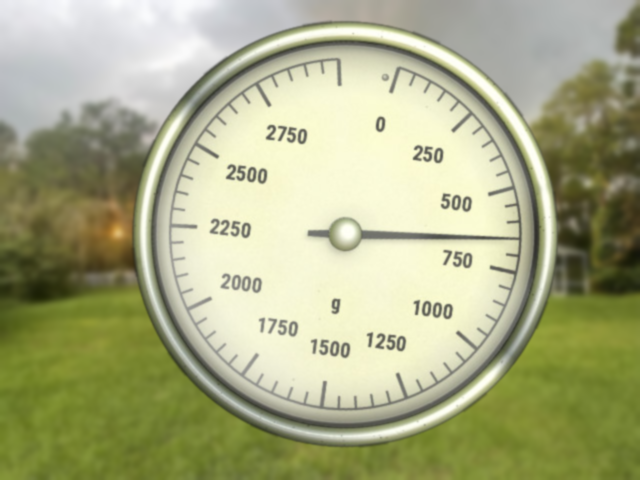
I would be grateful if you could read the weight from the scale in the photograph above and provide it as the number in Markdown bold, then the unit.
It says **650** g
